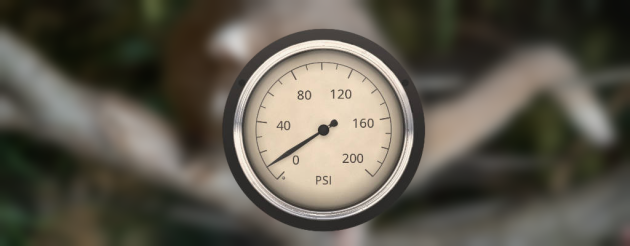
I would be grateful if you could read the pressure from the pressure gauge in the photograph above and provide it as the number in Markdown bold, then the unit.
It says **10** psi
